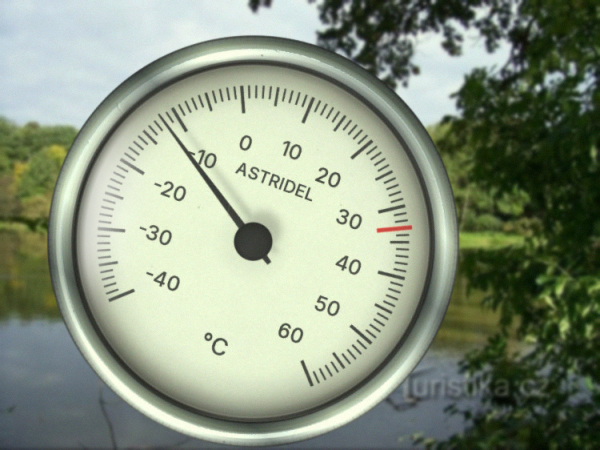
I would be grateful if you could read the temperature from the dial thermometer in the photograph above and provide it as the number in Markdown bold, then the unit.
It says **-12** °C
